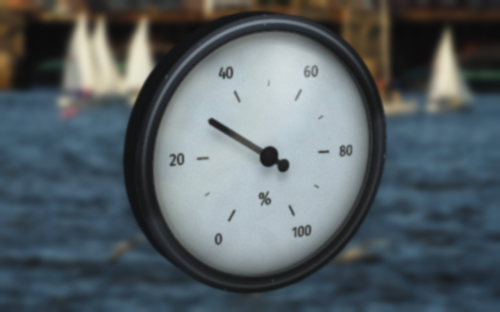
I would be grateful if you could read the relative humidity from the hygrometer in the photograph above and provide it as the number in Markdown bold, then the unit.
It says **30** %
